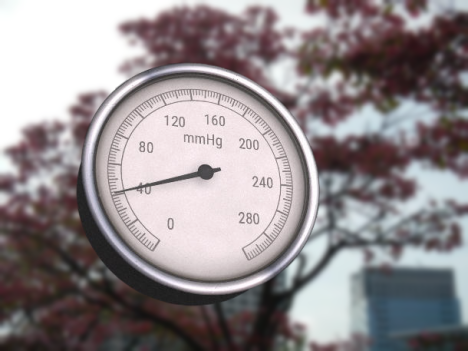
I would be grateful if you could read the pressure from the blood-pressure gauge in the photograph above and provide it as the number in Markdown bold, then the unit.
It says **40** mmHg
